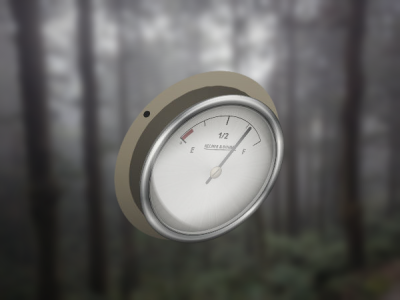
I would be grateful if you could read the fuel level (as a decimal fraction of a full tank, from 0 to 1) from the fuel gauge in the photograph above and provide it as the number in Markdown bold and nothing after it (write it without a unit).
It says **0.75**
